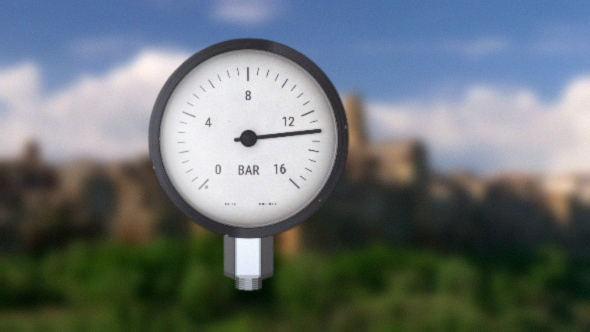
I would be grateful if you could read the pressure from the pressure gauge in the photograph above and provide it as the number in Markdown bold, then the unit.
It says **13** bar
